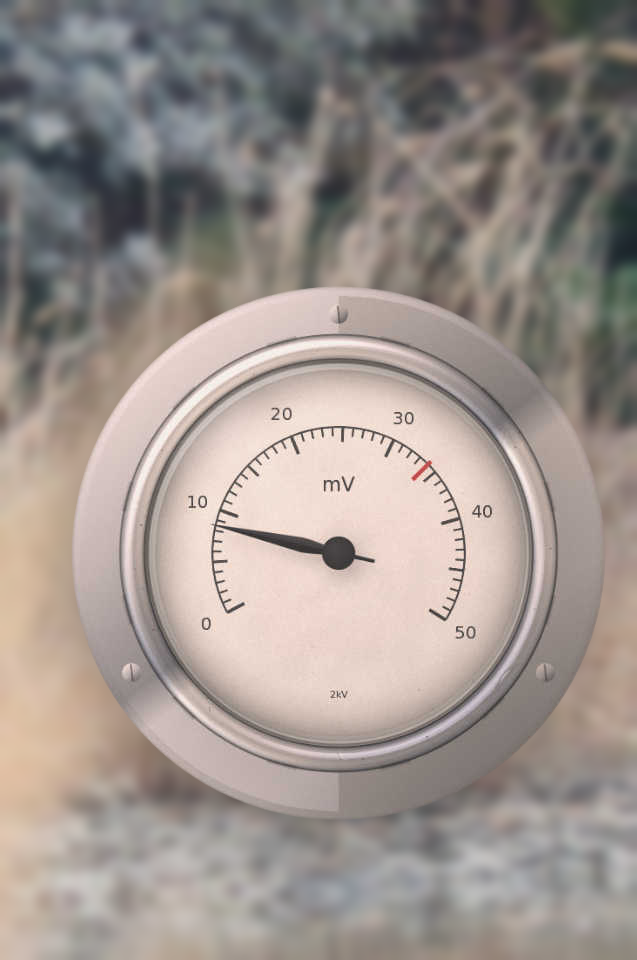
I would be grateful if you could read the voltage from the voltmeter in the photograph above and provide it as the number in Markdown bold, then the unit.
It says **8.5** mV
